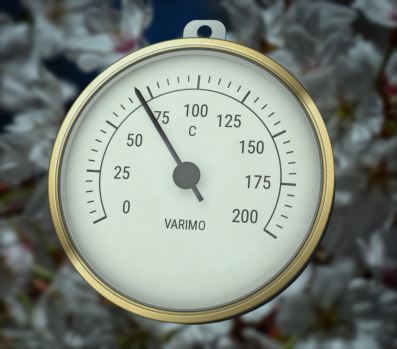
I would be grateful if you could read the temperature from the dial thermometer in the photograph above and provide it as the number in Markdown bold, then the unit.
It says **70** °C
